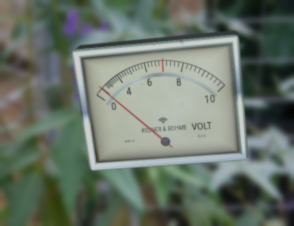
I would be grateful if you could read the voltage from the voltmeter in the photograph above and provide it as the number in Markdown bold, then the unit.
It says **2** V
